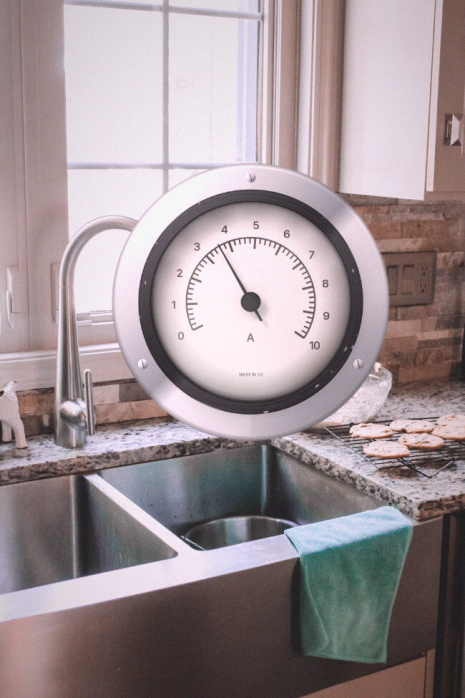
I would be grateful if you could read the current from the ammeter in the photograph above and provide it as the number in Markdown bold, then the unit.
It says **3.6** A
